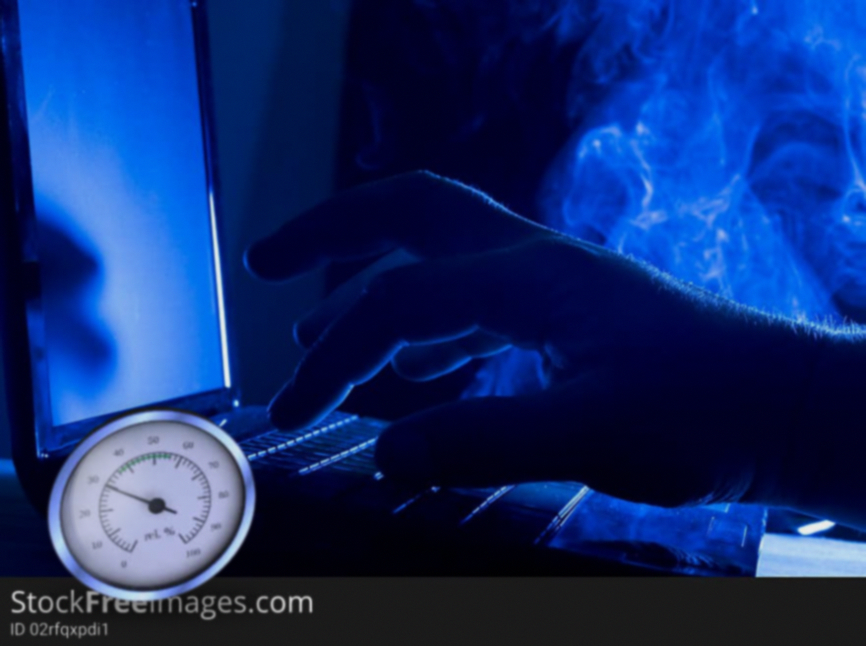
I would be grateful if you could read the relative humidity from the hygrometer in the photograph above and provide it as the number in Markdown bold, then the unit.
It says **30** %
